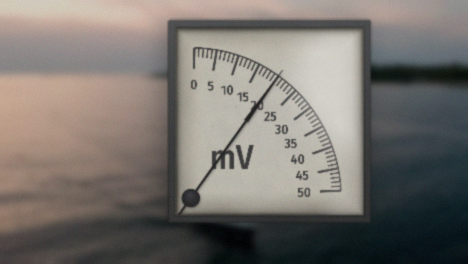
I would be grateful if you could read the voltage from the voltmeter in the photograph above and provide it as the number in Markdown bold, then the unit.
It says **20** mV
